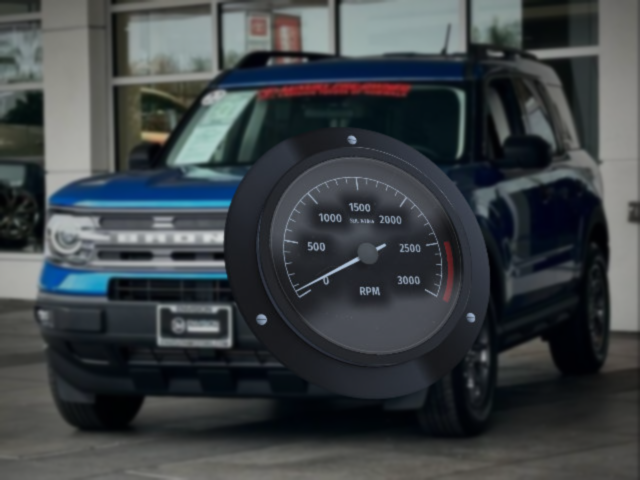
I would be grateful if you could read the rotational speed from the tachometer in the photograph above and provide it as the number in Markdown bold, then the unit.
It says **50** rpm
